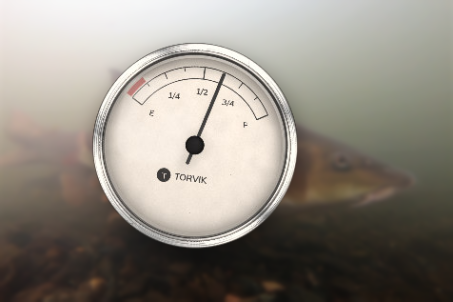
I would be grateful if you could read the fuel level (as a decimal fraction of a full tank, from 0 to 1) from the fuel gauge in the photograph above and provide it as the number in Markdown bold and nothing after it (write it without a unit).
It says **0.625**
